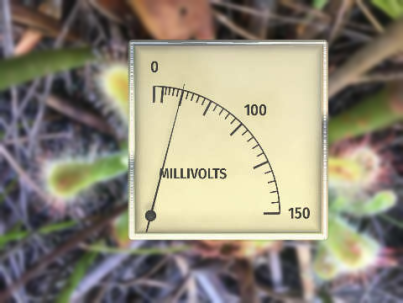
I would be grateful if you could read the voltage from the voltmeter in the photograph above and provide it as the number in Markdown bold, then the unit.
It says **50** mV
